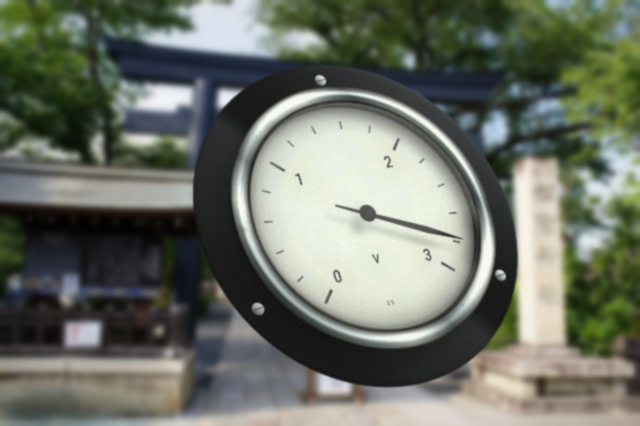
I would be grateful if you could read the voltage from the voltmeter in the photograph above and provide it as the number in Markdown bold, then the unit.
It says **2.8** V
